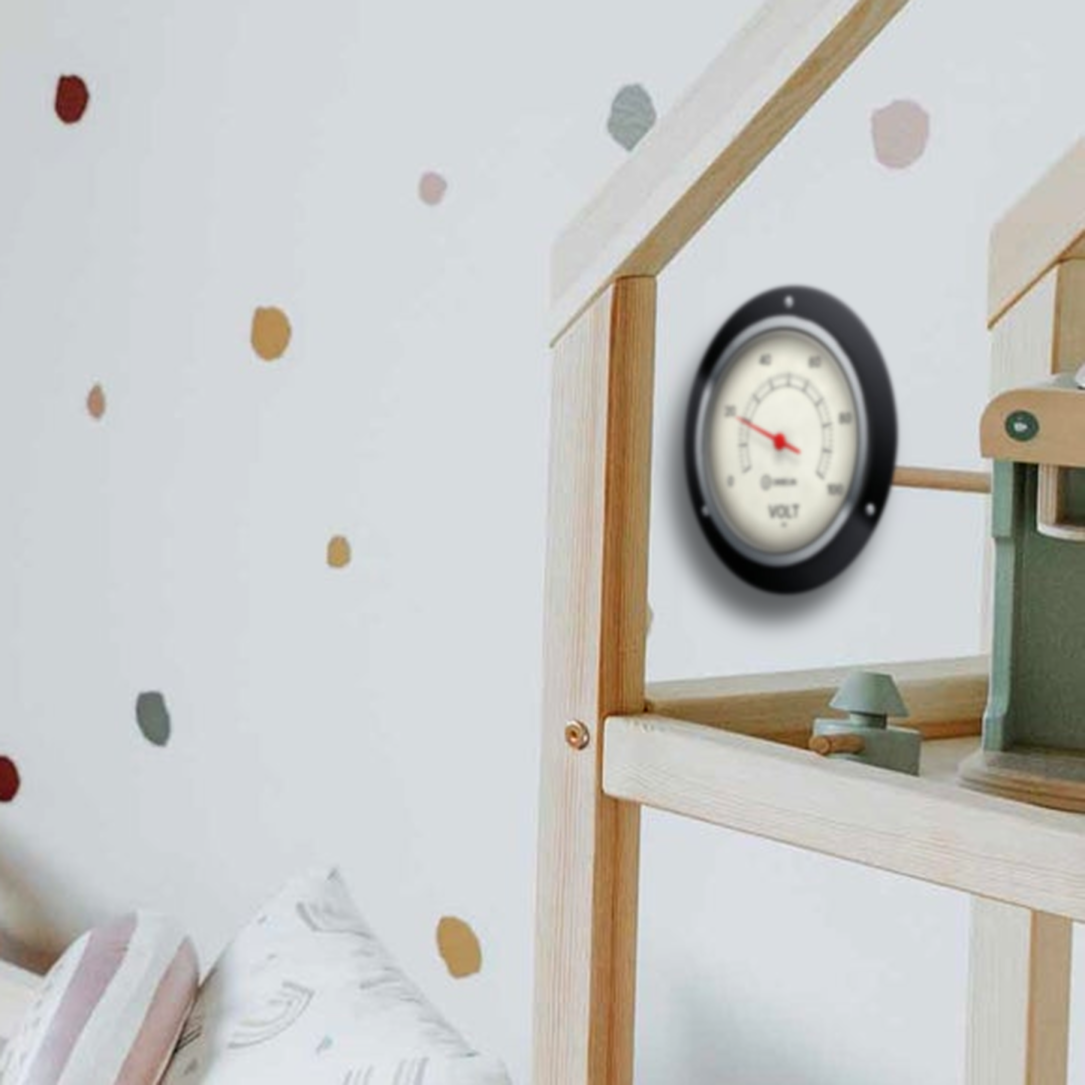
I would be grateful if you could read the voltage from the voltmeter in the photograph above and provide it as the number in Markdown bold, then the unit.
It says **20** V
